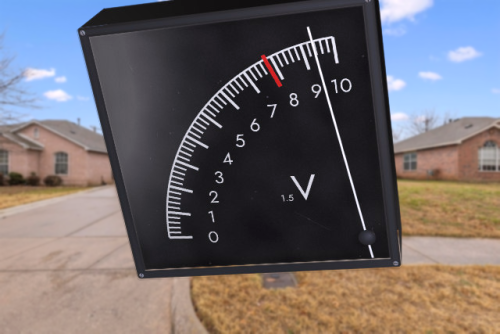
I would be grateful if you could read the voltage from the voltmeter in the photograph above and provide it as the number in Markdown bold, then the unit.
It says **9.4** V
